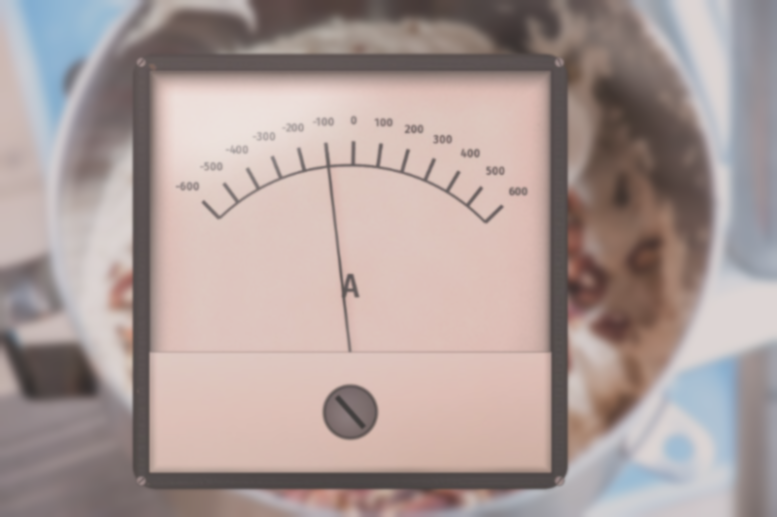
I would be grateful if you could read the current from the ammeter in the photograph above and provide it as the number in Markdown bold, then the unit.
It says **-100** A
